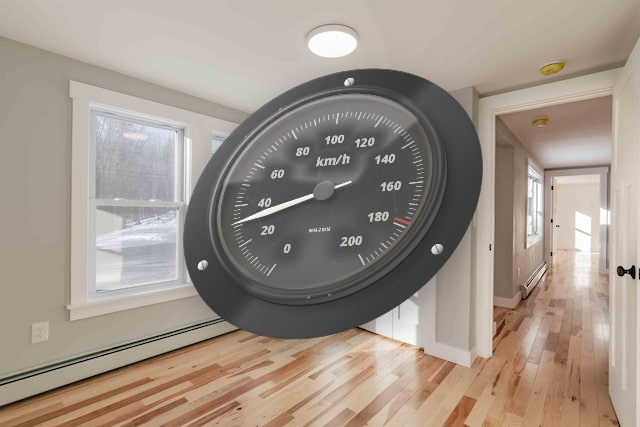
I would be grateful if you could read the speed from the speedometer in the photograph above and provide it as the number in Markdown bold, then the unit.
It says **30** km/h
